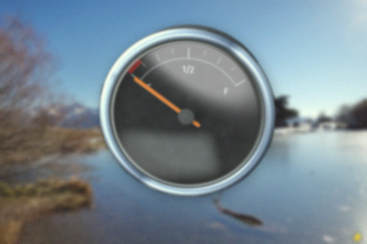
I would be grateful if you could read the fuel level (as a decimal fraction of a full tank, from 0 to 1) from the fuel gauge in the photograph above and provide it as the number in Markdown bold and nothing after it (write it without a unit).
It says **0**
